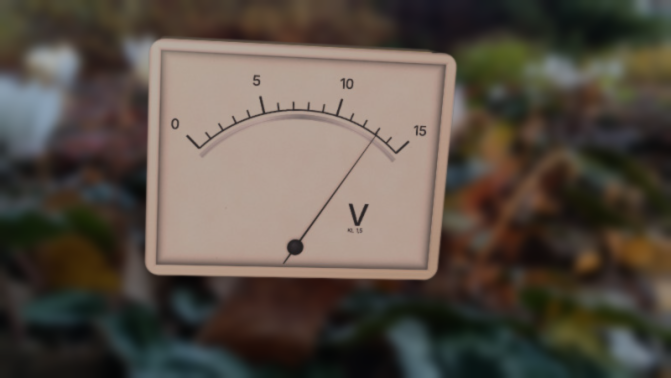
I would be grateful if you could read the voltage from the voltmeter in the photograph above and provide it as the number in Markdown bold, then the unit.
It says **13** V
